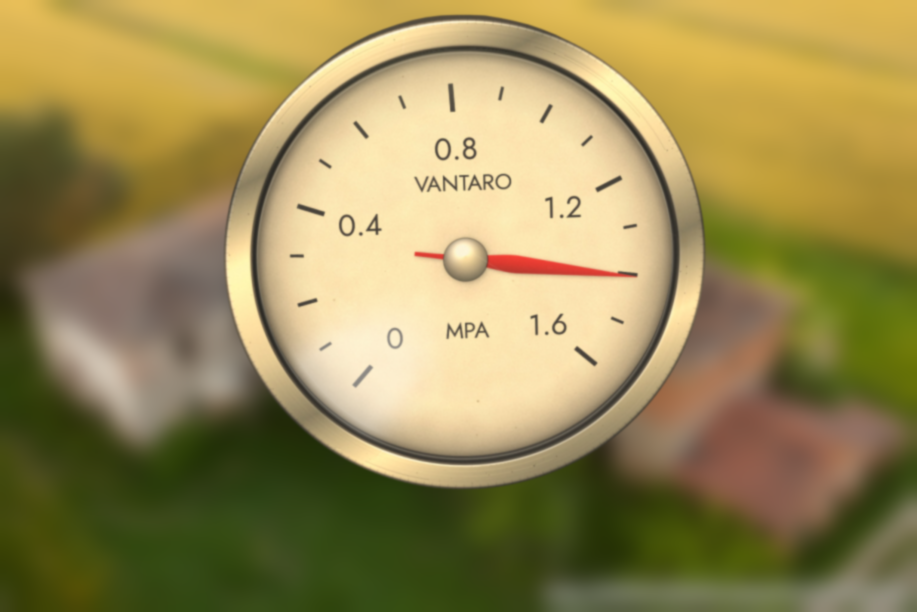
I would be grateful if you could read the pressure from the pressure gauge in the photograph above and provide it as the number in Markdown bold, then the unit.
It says **1.4** MPa
